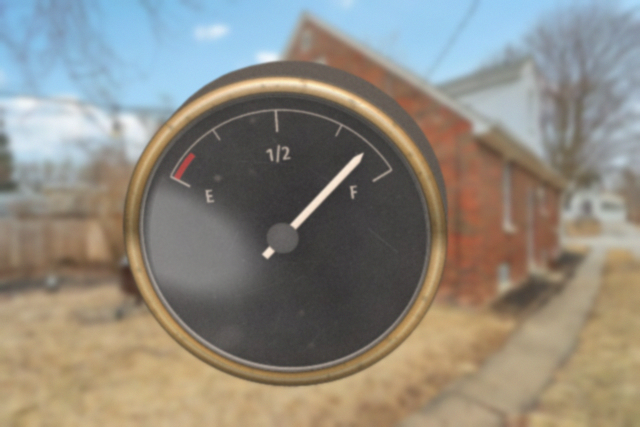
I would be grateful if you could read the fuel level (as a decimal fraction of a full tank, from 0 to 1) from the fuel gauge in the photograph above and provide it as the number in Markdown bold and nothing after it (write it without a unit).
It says **0.875**
